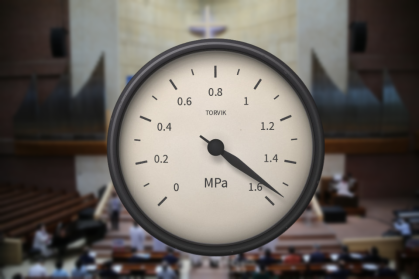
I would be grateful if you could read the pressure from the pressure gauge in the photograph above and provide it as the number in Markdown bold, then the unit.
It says **1.55** MPa
